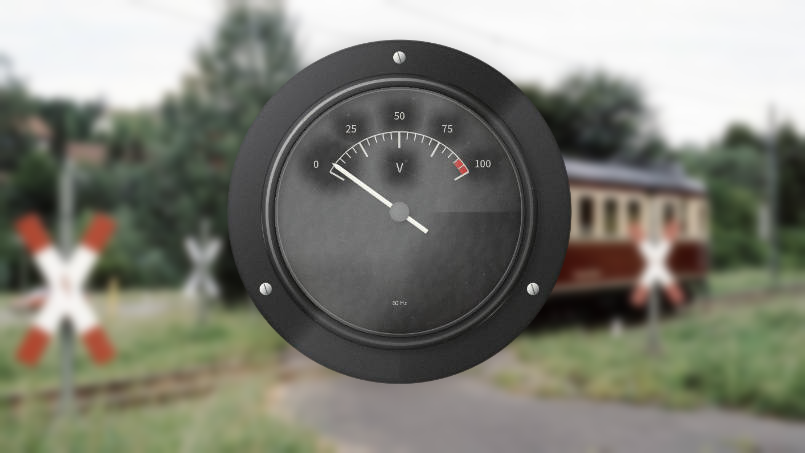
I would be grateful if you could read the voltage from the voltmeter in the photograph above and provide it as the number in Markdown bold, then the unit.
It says **5** V
